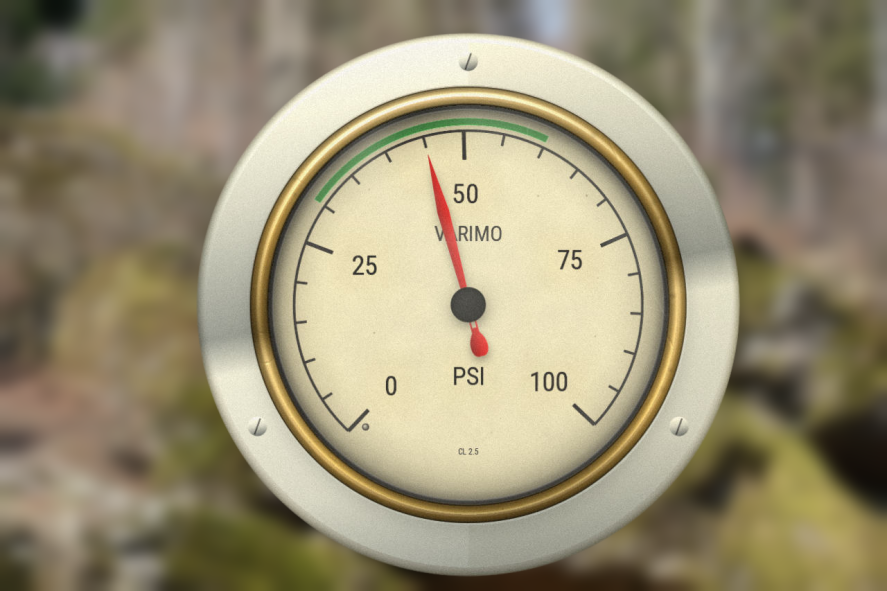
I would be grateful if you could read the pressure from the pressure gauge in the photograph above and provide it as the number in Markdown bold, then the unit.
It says **45** psi
